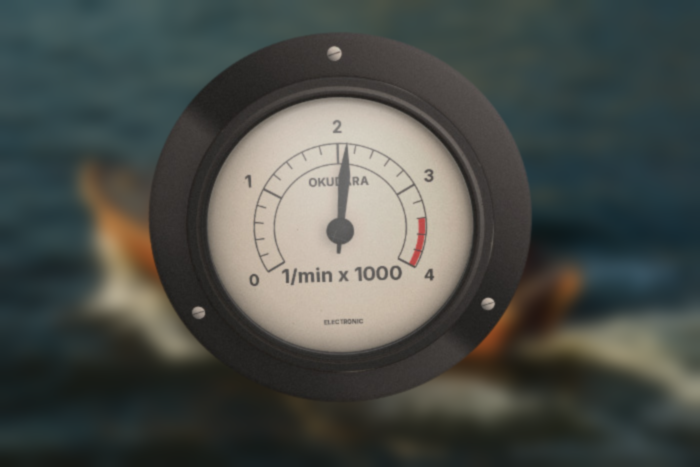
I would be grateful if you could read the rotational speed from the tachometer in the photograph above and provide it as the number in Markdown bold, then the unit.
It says **2100** rpm
